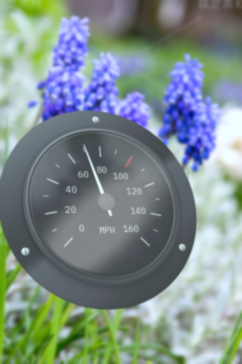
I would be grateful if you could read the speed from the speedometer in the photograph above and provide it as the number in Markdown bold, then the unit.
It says **70** mph
